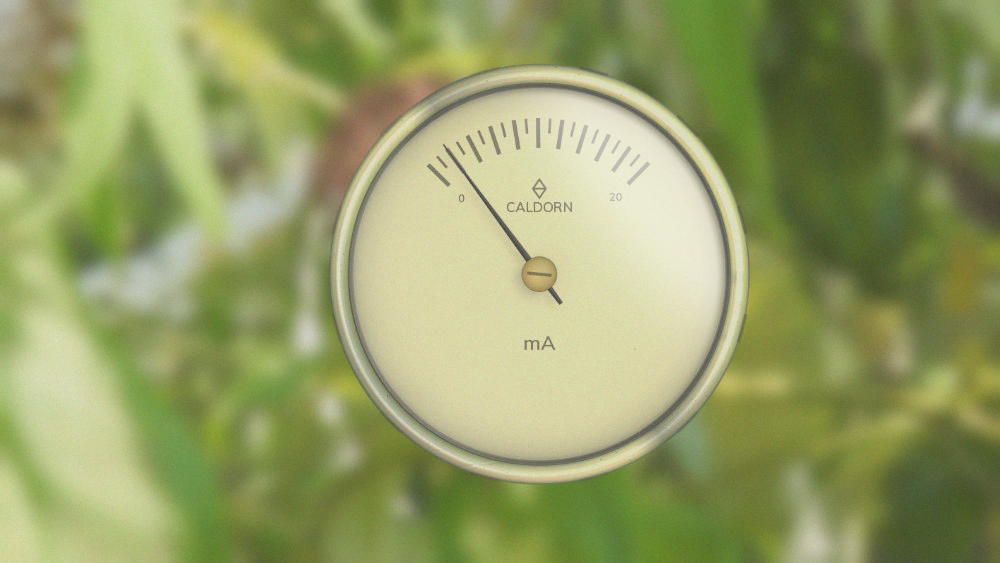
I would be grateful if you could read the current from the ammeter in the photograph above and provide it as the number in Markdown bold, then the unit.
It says **2** mA
